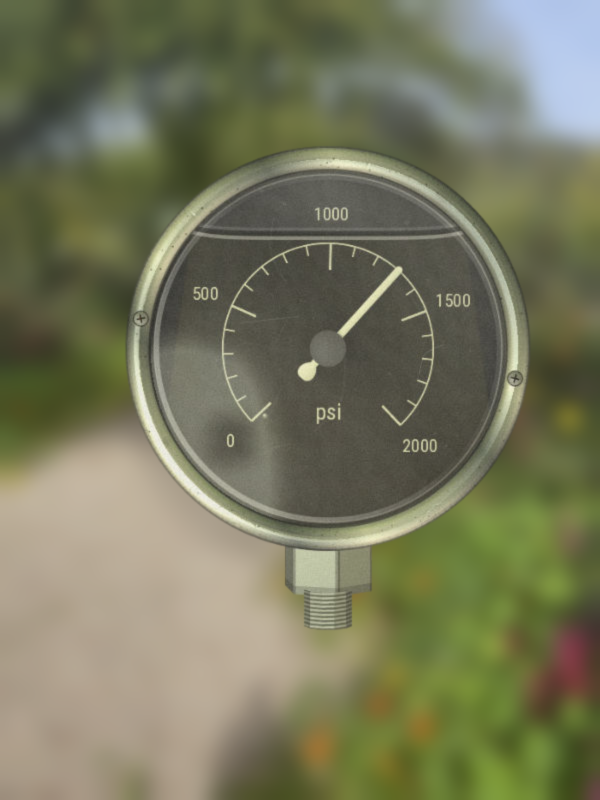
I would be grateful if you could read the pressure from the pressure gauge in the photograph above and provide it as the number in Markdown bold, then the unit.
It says **1300** psi
